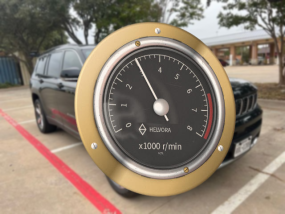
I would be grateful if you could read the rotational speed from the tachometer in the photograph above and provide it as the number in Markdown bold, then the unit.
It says **3000** rpm
